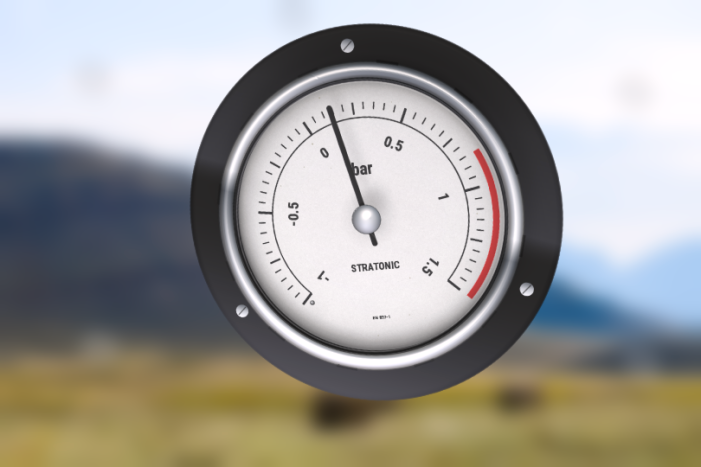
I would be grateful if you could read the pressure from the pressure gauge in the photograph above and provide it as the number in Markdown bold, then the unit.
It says **0.15** bar
